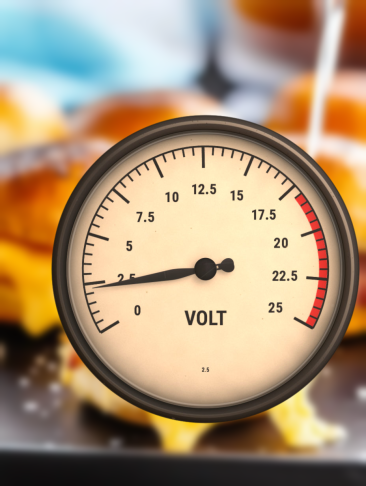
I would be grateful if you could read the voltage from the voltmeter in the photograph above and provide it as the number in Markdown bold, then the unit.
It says **2.25** V
